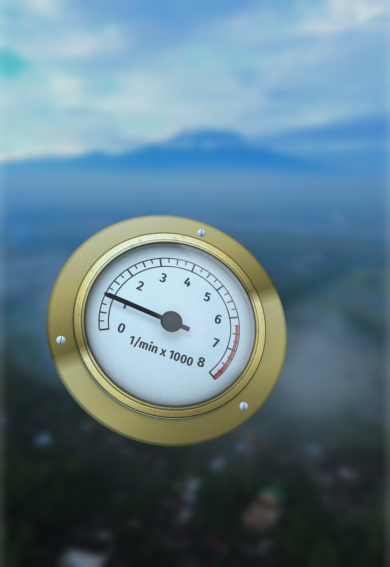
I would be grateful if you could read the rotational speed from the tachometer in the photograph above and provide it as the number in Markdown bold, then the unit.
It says **1000** rpm
